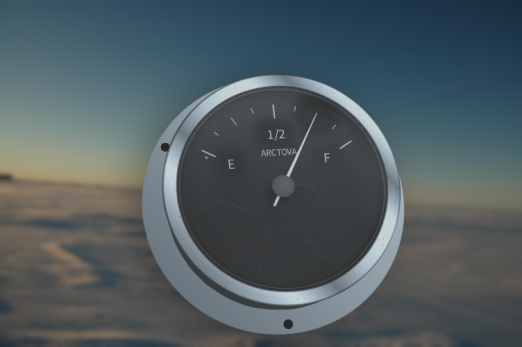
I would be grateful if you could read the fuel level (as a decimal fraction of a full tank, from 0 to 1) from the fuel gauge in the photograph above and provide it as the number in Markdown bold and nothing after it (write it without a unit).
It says **0.75**
